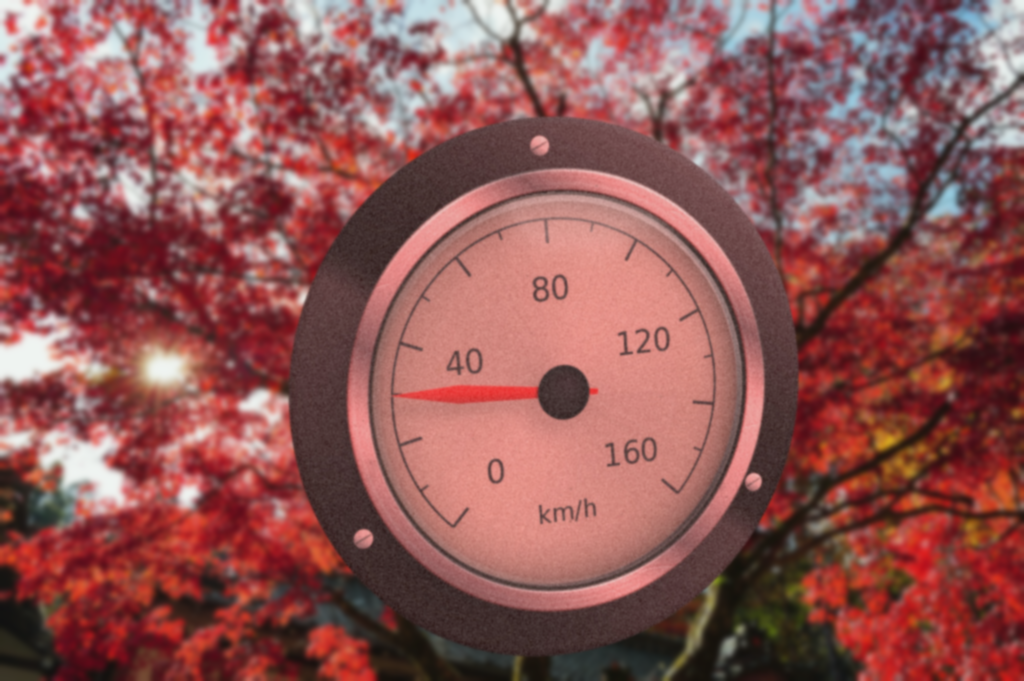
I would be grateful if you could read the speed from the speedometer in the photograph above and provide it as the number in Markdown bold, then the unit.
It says **30** km/h
